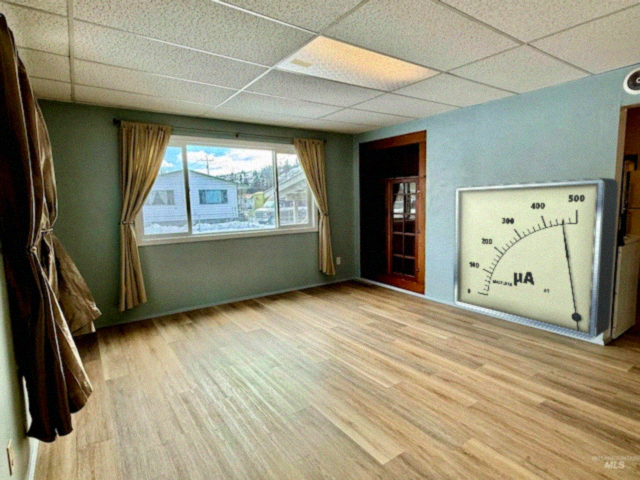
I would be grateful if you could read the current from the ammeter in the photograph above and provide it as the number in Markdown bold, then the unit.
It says **460** µA
